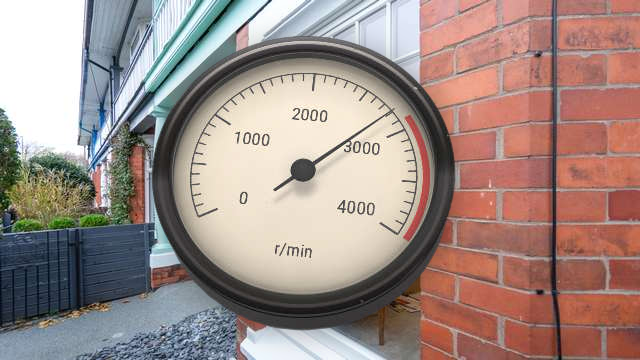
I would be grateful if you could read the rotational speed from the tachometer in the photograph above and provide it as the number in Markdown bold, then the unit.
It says **2800** rpm
